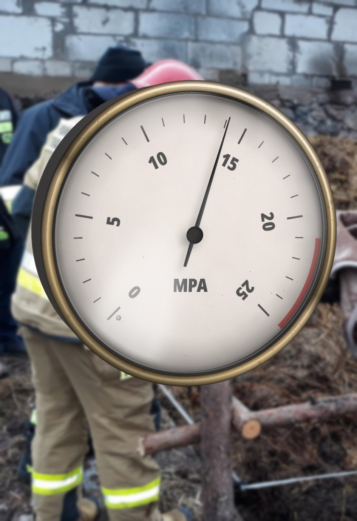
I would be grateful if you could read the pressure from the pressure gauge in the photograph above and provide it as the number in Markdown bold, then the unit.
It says **14** MPa
